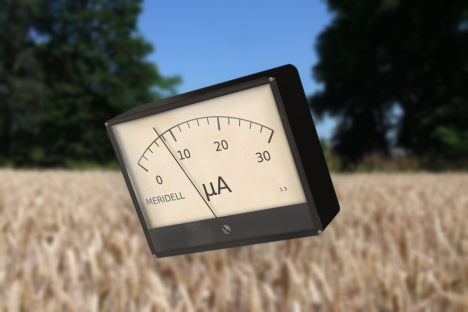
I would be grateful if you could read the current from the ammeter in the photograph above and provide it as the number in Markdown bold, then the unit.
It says **8** µA
